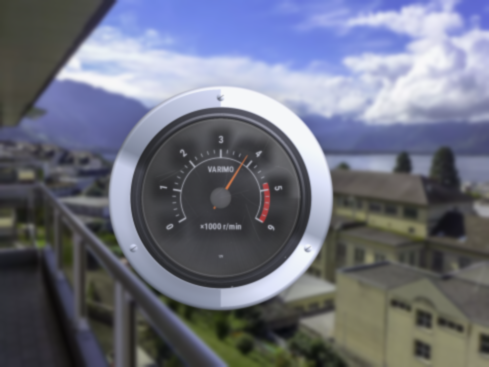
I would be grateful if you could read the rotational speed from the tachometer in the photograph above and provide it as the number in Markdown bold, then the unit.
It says **3800** rpm
